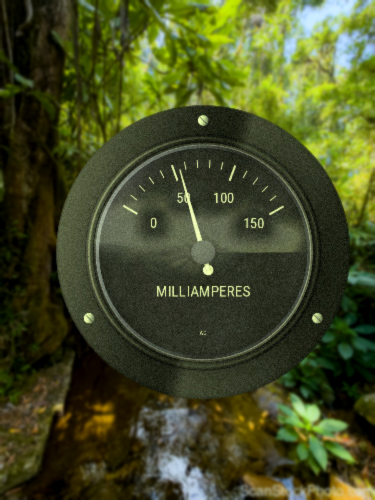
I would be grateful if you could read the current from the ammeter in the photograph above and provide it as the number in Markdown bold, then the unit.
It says **55** mA
